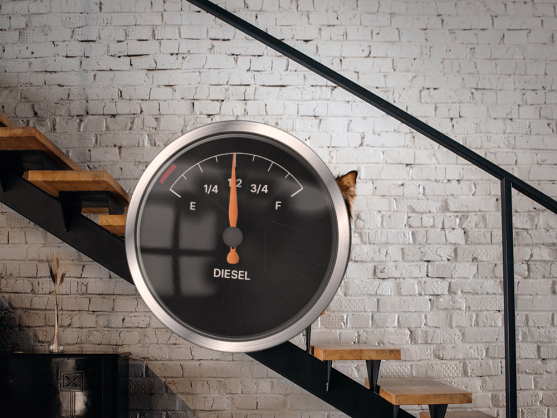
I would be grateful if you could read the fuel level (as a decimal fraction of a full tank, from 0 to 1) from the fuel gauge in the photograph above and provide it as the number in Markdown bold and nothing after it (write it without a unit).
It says **0.5**
